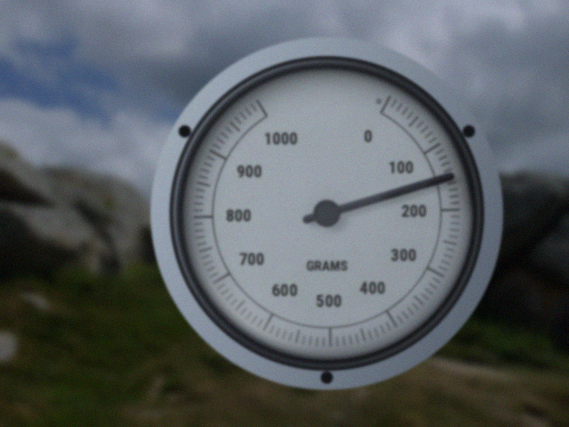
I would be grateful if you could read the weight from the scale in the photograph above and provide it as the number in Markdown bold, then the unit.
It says **150** g
